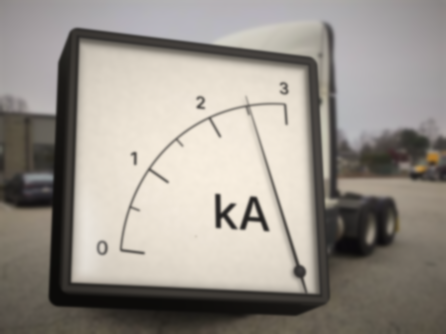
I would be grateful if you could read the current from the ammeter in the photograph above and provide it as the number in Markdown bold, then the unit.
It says **2.5** kA
